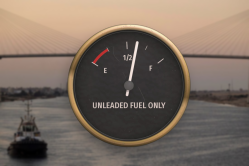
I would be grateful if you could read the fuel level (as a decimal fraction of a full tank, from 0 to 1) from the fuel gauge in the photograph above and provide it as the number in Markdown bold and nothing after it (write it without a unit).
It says **0.625**
